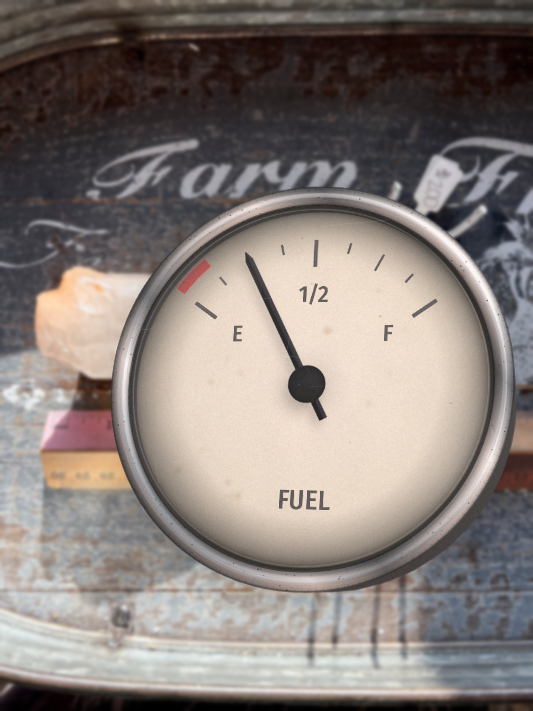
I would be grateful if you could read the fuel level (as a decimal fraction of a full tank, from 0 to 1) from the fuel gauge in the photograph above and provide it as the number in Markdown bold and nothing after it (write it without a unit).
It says **0.25**
